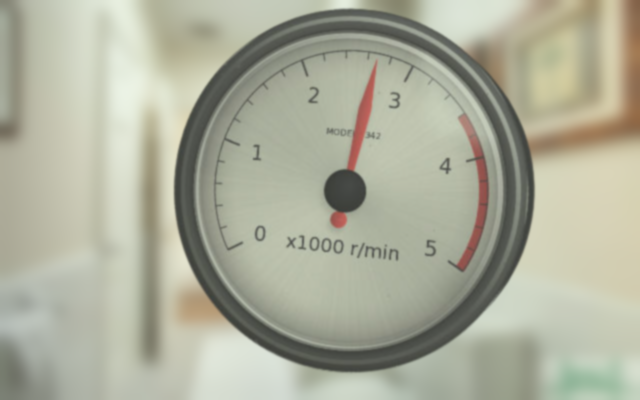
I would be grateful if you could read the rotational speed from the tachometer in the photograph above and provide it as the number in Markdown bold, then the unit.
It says **2700** rpm
